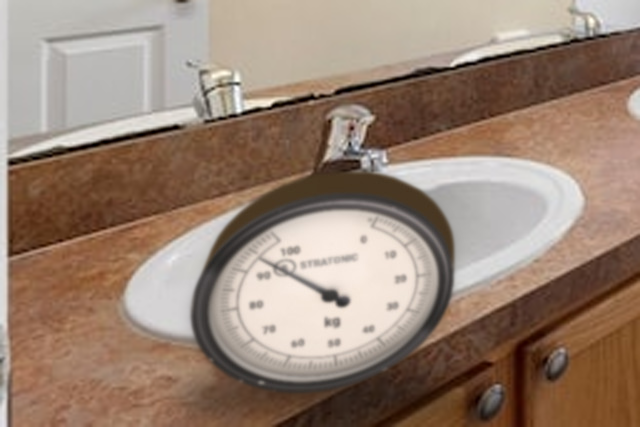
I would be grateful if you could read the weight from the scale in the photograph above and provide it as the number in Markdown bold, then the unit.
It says **95** kg
